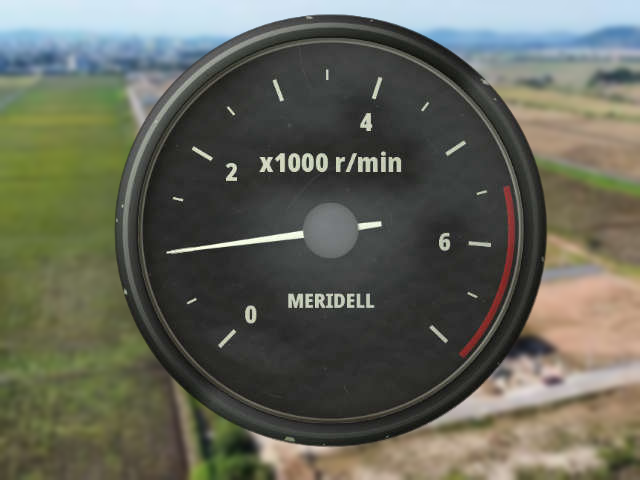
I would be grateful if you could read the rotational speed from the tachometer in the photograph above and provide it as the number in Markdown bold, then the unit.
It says **1000** rpm
